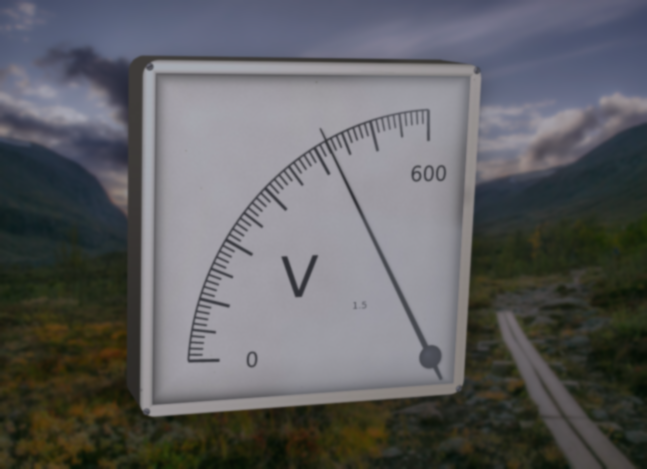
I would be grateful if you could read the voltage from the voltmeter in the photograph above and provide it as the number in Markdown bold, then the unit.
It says **420** V
